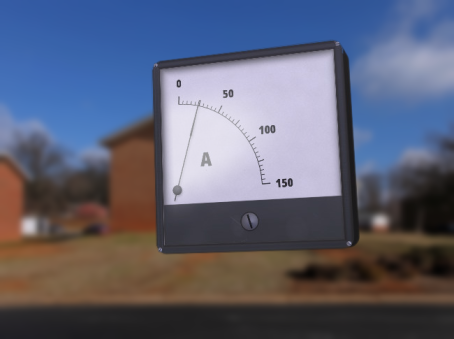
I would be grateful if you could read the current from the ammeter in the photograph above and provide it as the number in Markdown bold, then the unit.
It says **25** A
